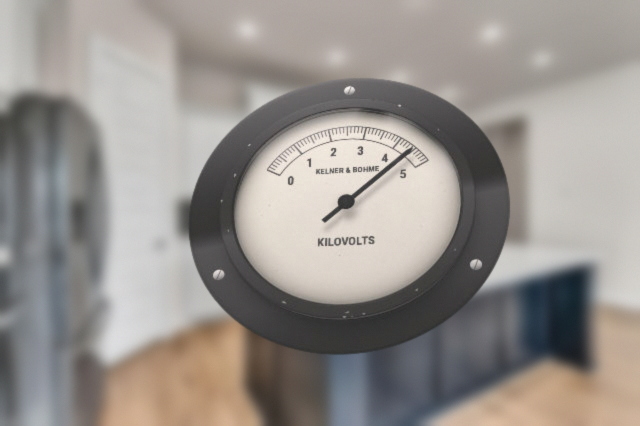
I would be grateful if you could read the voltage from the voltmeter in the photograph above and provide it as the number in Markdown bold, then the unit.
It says **4.5** kV
